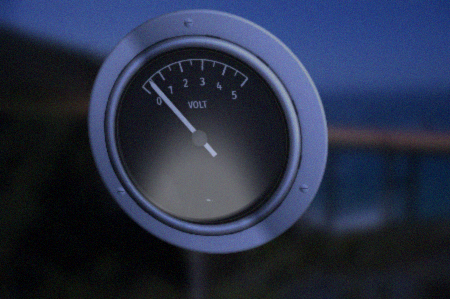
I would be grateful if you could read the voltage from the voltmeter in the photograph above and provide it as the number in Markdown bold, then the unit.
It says **0.5** V
